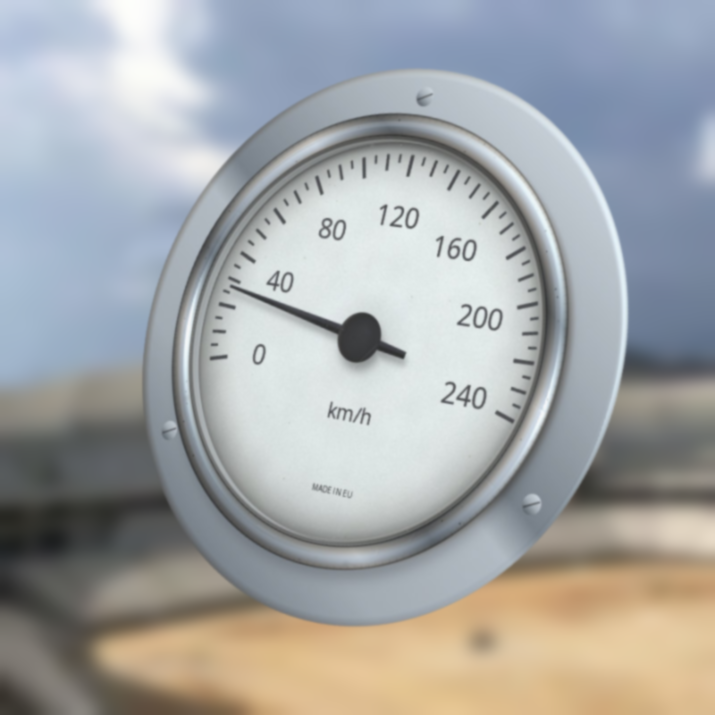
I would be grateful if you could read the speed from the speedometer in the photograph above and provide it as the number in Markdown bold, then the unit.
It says **27.5** km/h
